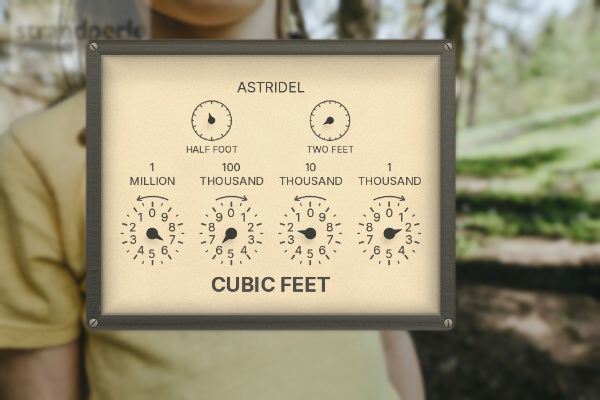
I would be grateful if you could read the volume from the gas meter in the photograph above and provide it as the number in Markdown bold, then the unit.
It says **662200** ft³
